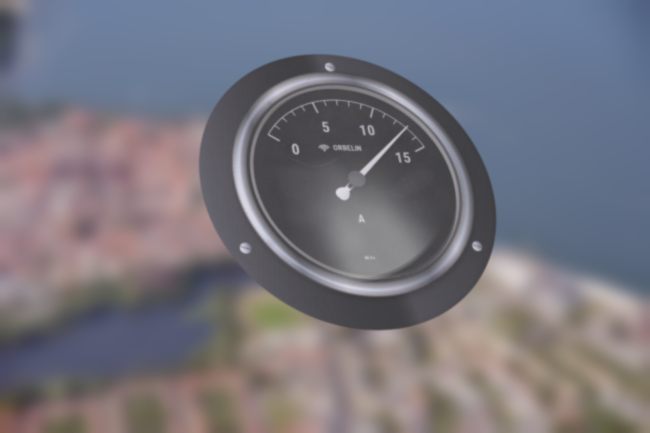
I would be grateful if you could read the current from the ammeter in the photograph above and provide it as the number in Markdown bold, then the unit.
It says **13** A
